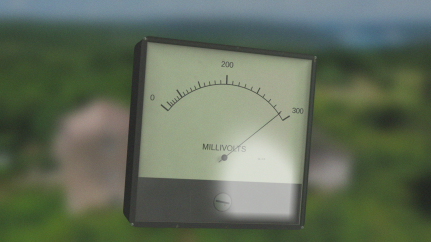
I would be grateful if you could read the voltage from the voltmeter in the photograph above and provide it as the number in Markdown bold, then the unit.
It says **290** mV
